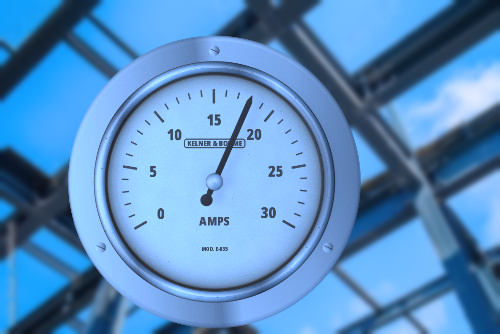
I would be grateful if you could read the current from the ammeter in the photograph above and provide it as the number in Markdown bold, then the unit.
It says **18** A
